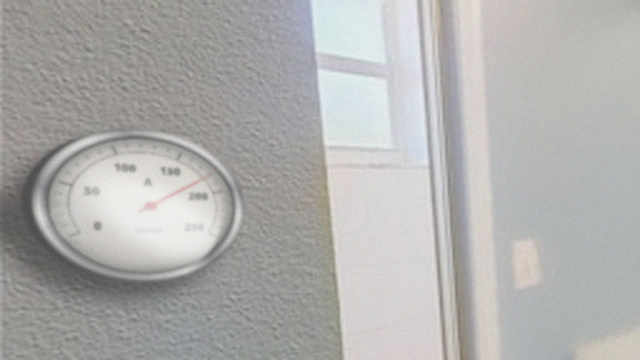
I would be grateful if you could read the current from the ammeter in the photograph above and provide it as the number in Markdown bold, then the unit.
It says **180** A
